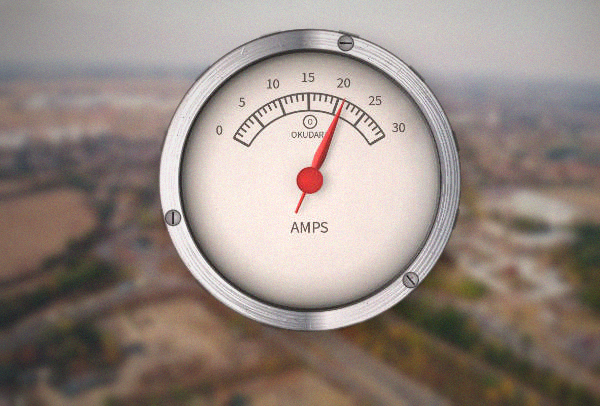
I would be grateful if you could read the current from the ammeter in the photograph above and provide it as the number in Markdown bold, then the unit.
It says **21** A
